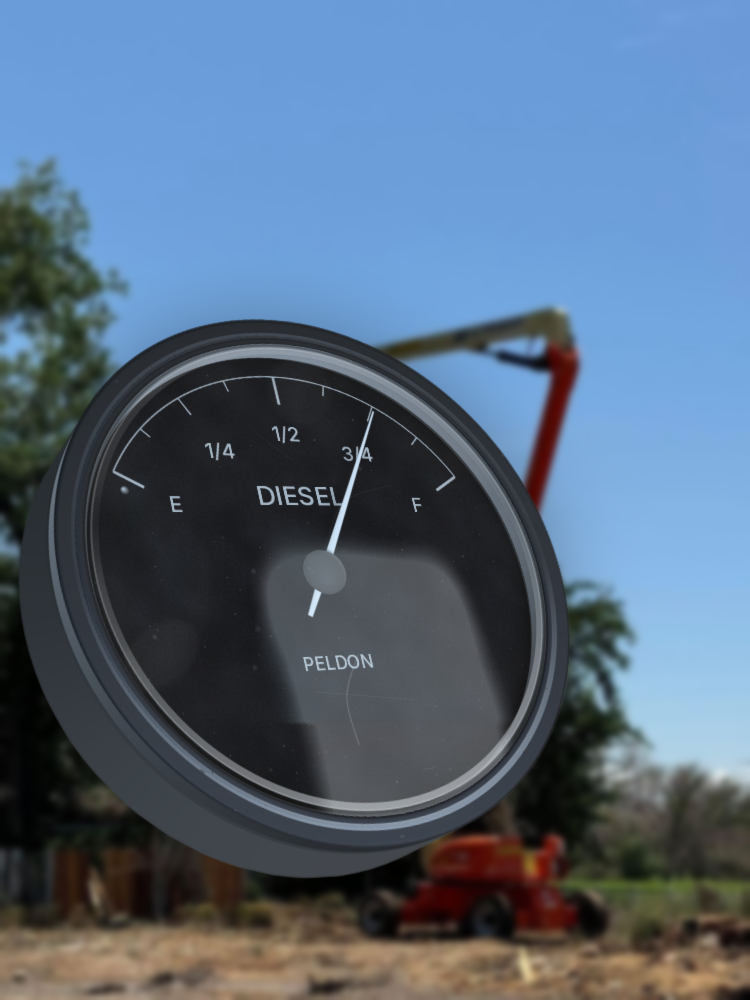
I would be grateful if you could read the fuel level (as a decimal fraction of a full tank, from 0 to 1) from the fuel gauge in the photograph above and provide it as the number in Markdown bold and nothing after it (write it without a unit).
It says **0.75**
